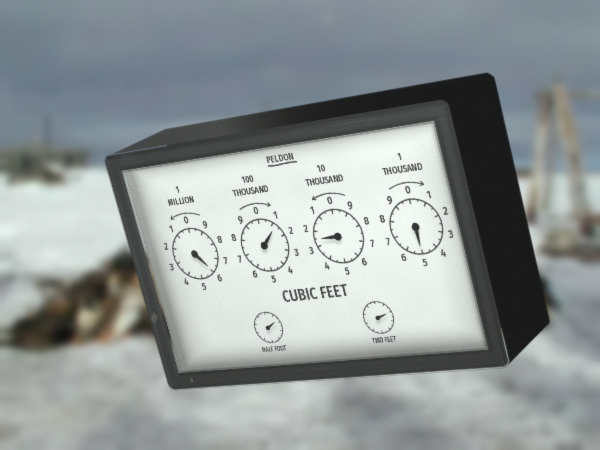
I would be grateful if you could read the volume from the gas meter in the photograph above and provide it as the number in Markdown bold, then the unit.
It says **612500** ft³
